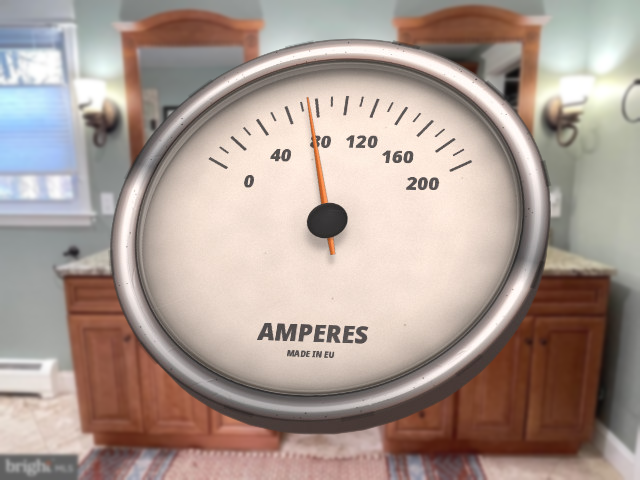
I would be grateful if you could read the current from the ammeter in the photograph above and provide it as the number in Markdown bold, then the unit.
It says **75** A
